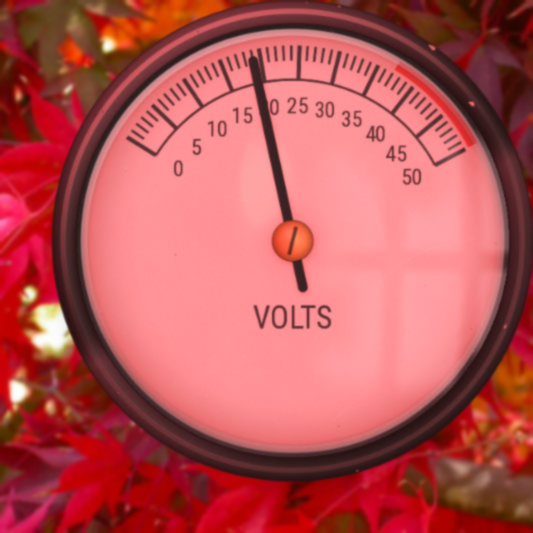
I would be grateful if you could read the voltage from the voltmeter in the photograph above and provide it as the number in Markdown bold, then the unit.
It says **19** V
